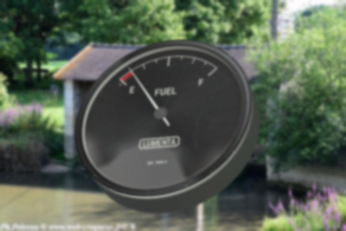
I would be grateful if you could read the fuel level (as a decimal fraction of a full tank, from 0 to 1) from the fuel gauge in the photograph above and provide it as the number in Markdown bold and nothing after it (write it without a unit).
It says **0.125**
